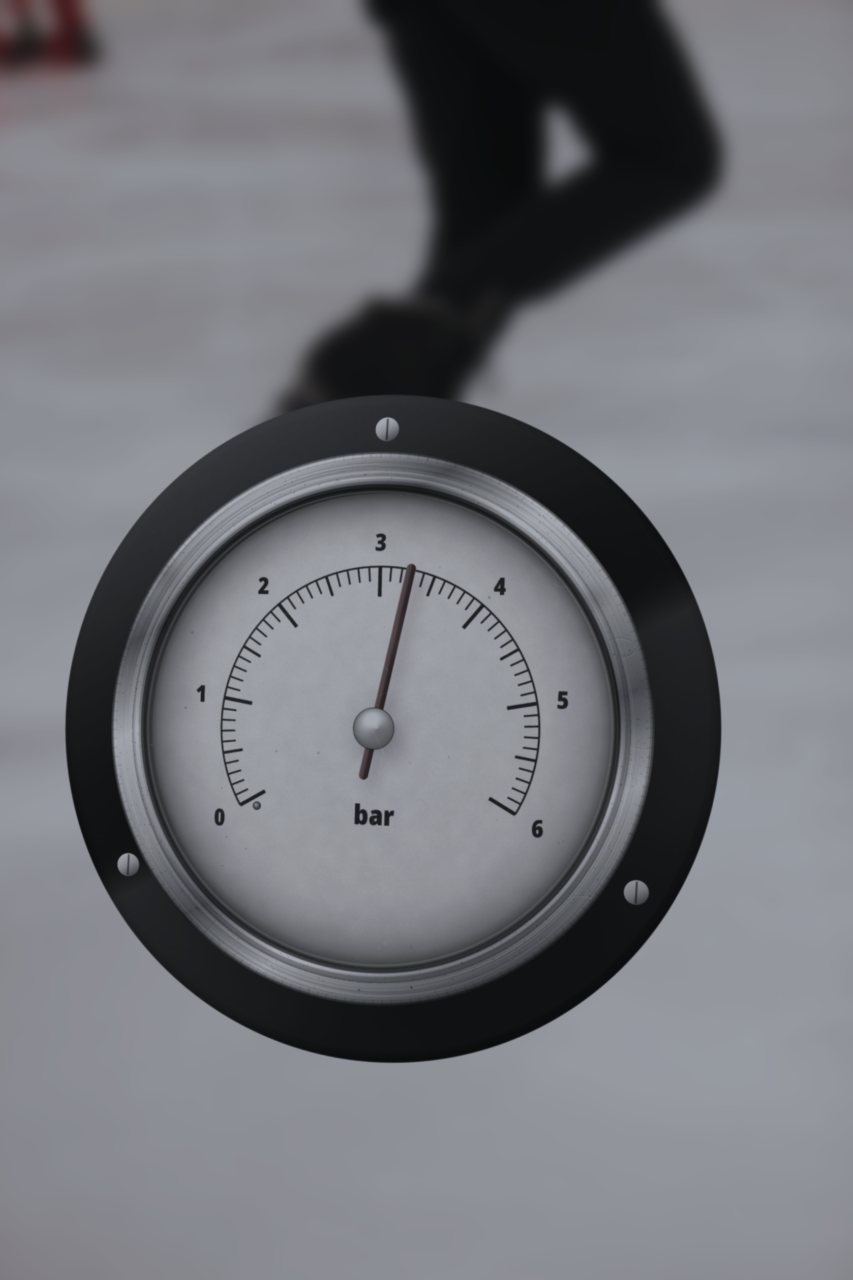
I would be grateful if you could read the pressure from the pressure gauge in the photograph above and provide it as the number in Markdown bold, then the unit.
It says **3.3** bar
